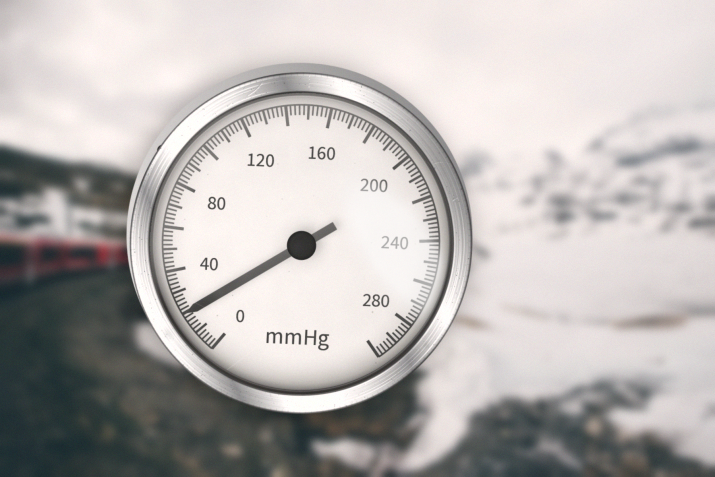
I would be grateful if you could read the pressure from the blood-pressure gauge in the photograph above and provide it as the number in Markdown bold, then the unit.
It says **20** mmHg
